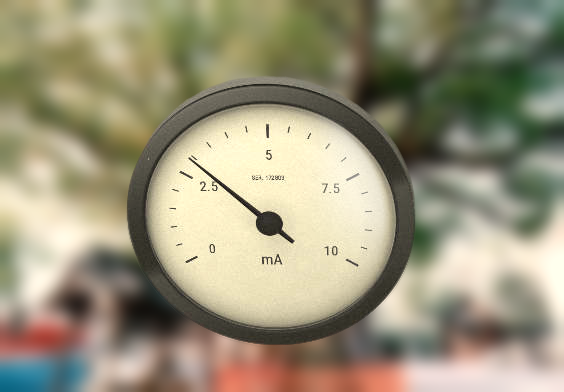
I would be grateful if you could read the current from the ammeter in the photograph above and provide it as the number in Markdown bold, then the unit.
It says **3** mA
